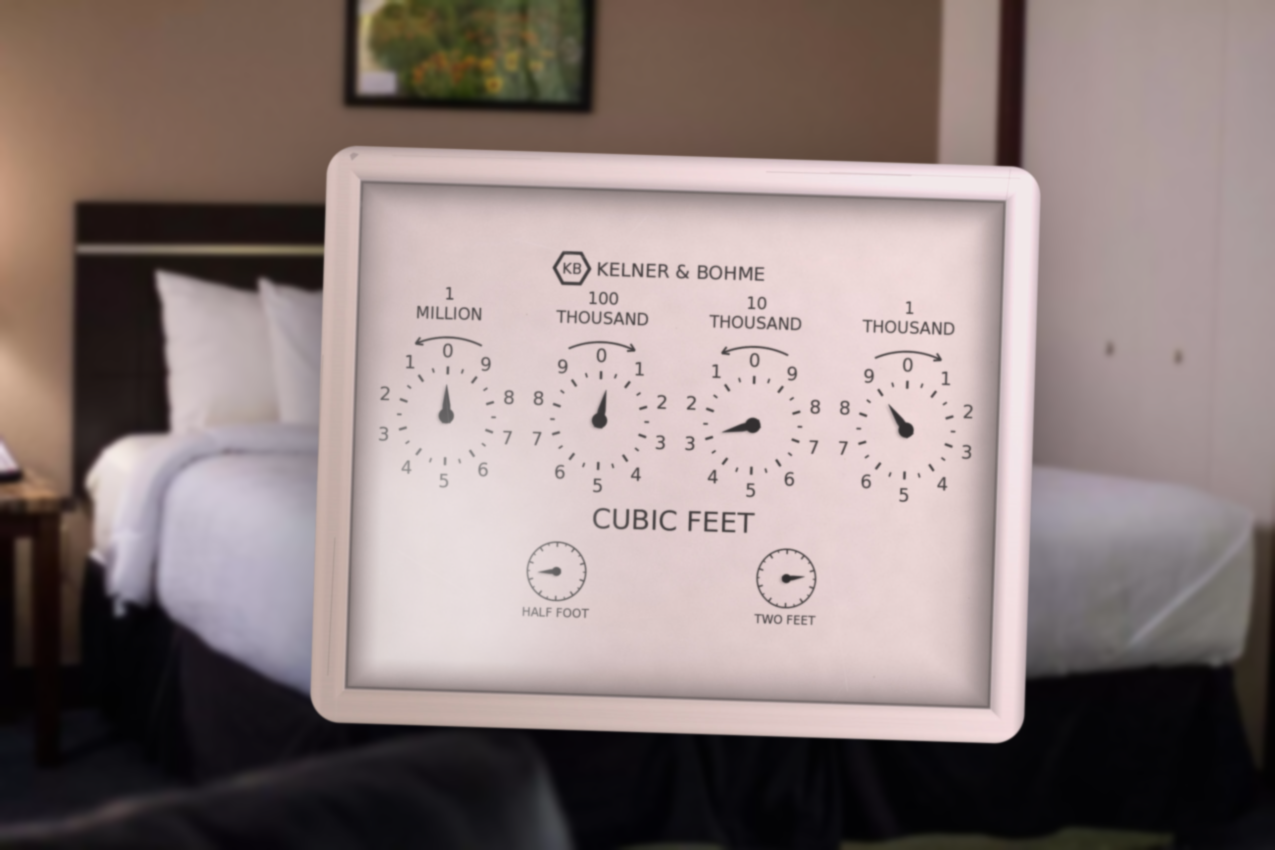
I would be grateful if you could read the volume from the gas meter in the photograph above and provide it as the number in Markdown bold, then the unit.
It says **2900** ft³
